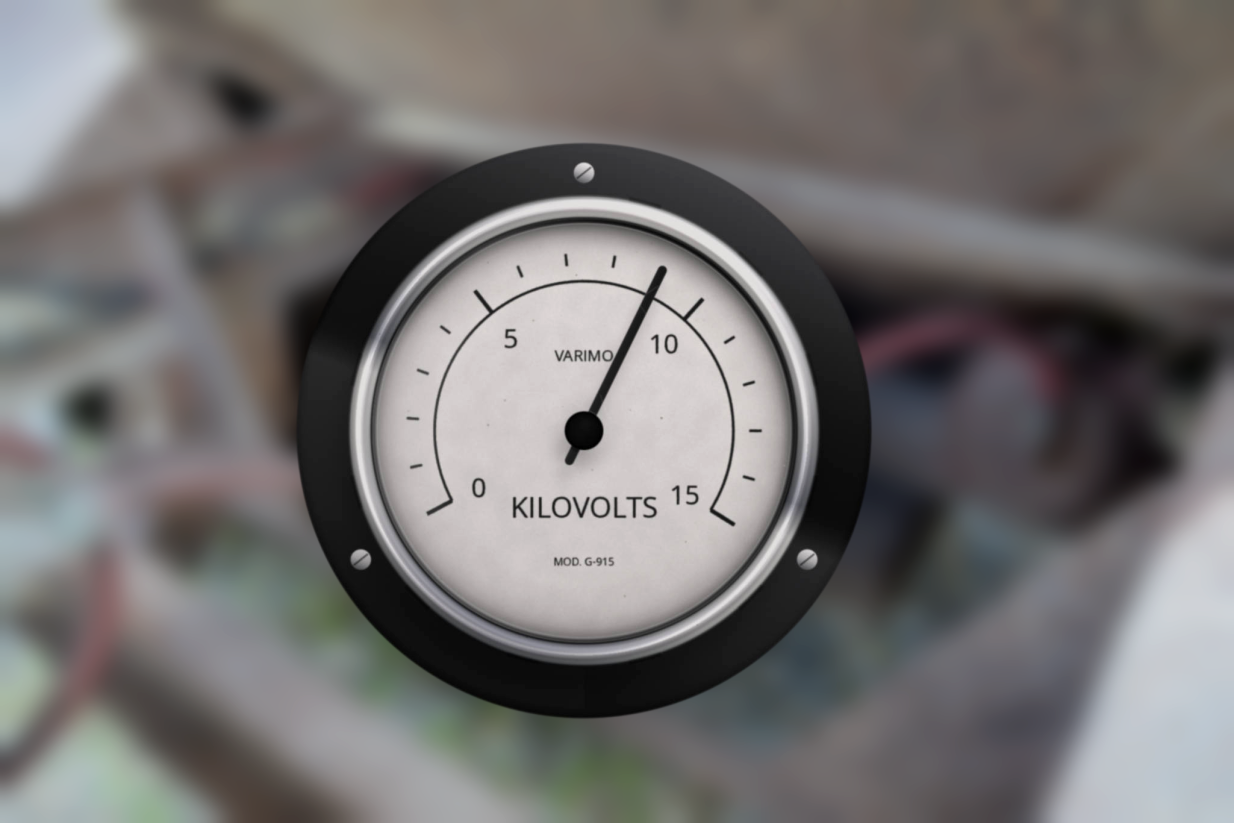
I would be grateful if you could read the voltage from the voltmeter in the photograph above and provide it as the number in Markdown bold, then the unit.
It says **9** kV
